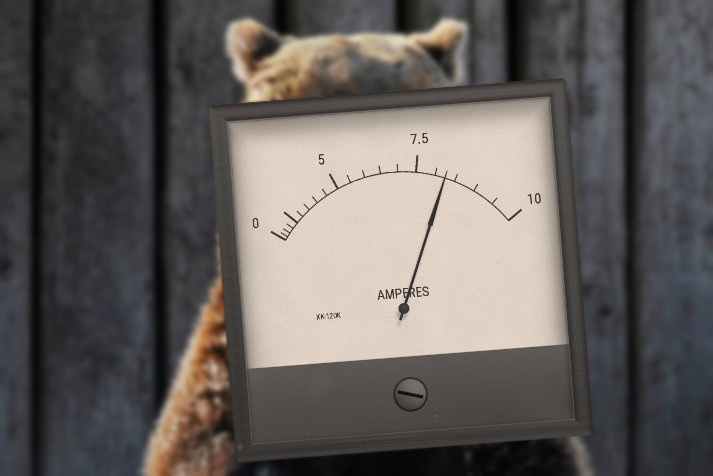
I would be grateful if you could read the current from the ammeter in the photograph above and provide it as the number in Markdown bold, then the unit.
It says **8.25** A
